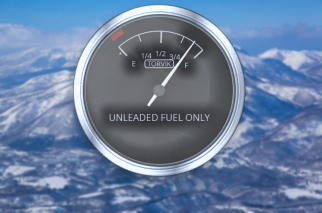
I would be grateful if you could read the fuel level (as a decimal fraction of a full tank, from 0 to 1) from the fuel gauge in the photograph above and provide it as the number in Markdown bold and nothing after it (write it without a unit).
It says **0.875**
